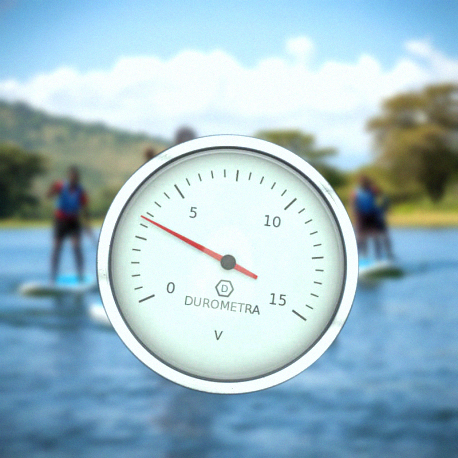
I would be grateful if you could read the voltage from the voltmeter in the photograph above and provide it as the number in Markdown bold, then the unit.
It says **3.25** V
